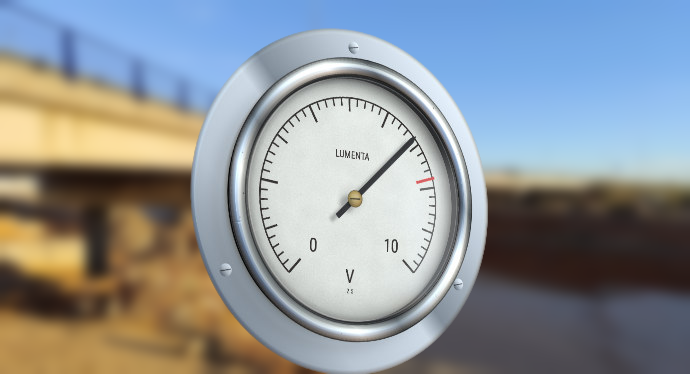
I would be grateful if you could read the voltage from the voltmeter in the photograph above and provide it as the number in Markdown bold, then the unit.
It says **6.8** V
